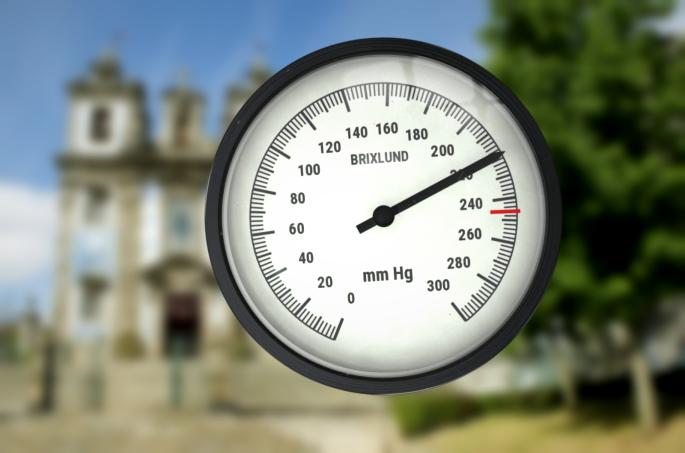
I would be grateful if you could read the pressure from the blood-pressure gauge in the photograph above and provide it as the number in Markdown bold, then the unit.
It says **220** mmHg
